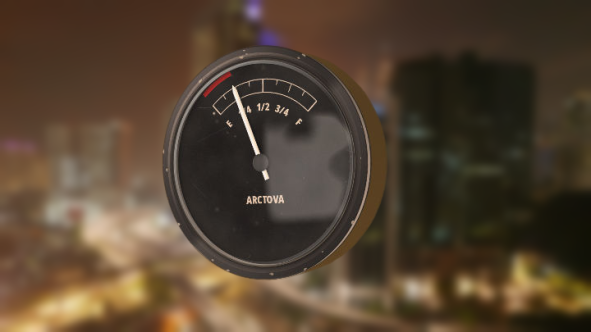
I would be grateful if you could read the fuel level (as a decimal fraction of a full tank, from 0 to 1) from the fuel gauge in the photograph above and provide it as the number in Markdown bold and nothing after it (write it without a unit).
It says **0.25**
